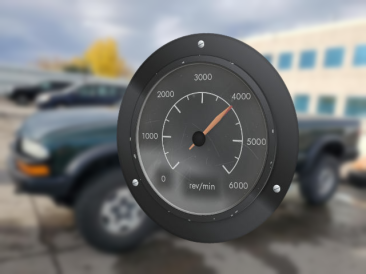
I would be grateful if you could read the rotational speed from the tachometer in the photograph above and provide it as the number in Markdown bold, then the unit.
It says **4000** rpm
